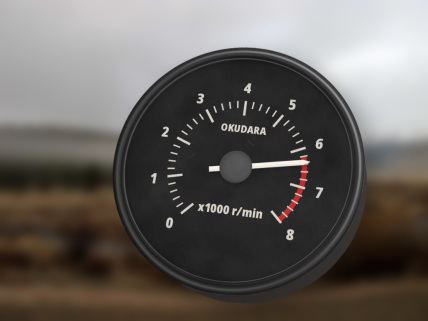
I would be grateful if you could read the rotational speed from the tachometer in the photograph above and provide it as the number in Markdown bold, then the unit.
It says **6400** rpm
